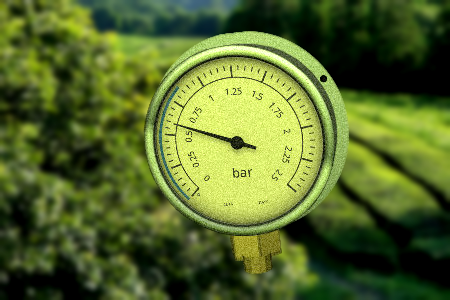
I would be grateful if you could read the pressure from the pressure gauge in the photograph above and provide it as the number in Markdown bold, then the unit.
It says **0.6** bar
